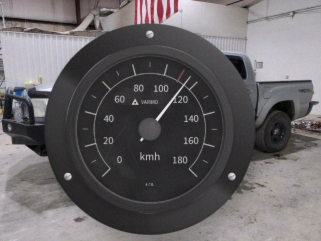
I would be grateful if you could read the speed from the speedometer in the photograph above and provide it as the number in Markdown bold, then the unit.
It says **115** km/h
